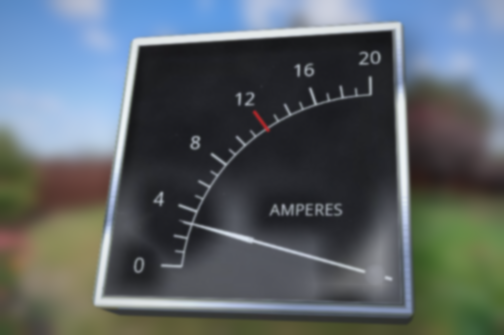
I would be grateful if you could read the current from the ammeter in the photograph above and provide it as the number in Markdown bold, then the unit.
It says **3** A
